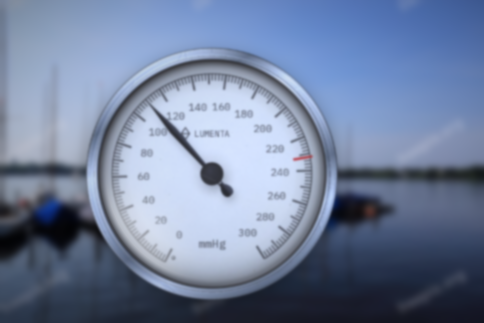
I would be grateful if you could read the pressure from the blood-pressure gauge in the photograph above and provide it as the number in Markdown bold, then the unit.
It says **110** mmHg
